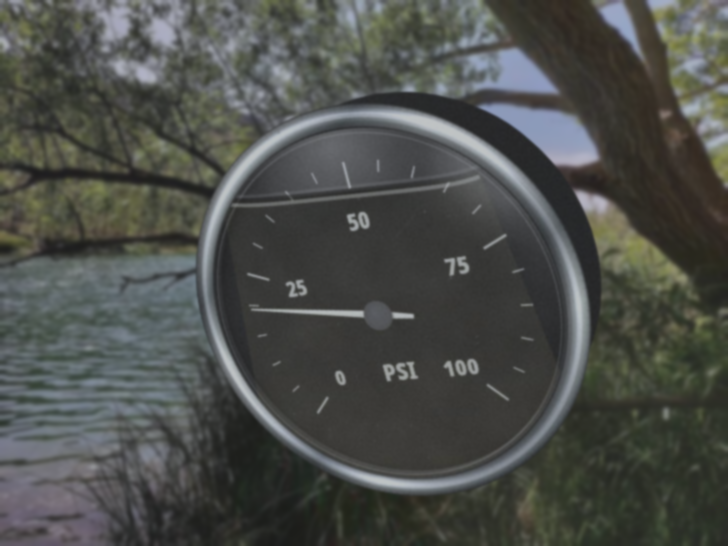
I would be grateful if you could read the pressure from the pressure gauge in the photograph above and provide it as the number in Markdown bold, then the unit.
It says **20** psi
